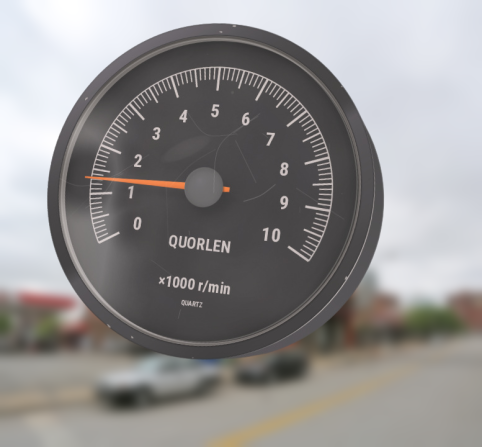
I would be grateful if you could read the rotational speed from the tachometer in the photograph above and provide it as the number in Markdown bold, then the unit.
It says **1300** rpm
